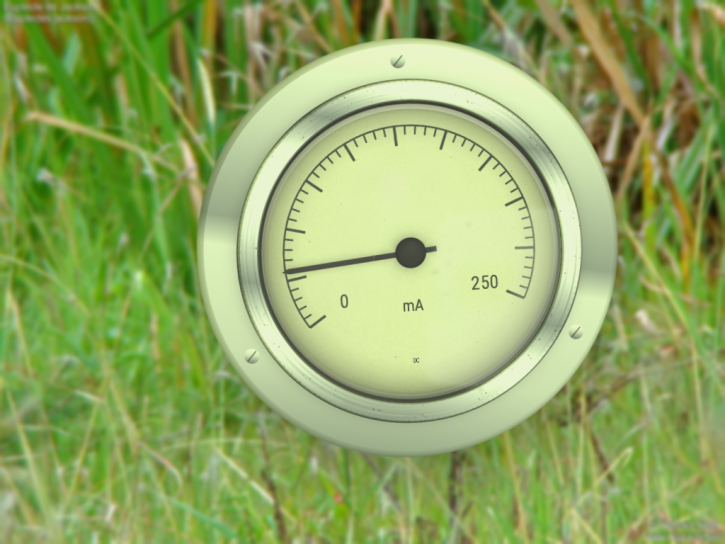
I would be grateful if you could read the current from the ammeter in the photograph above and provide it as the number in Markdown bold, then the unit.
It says **30** mA
